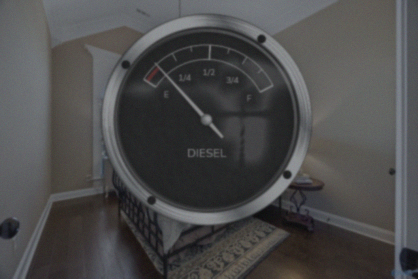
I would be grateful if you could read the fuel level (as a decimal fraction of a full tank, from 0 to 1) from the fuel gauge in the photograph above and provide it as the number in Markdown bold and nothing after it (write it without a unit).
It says **0.125**
